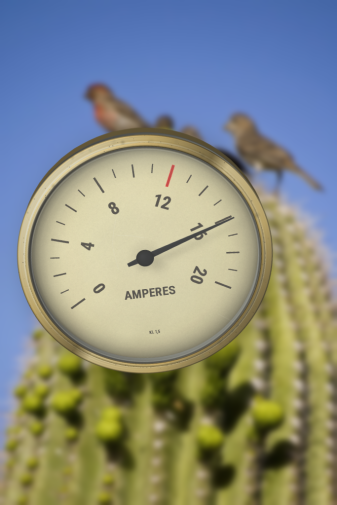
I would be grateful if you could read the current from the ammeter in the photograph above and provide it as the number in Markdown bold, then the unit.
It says **16** A
